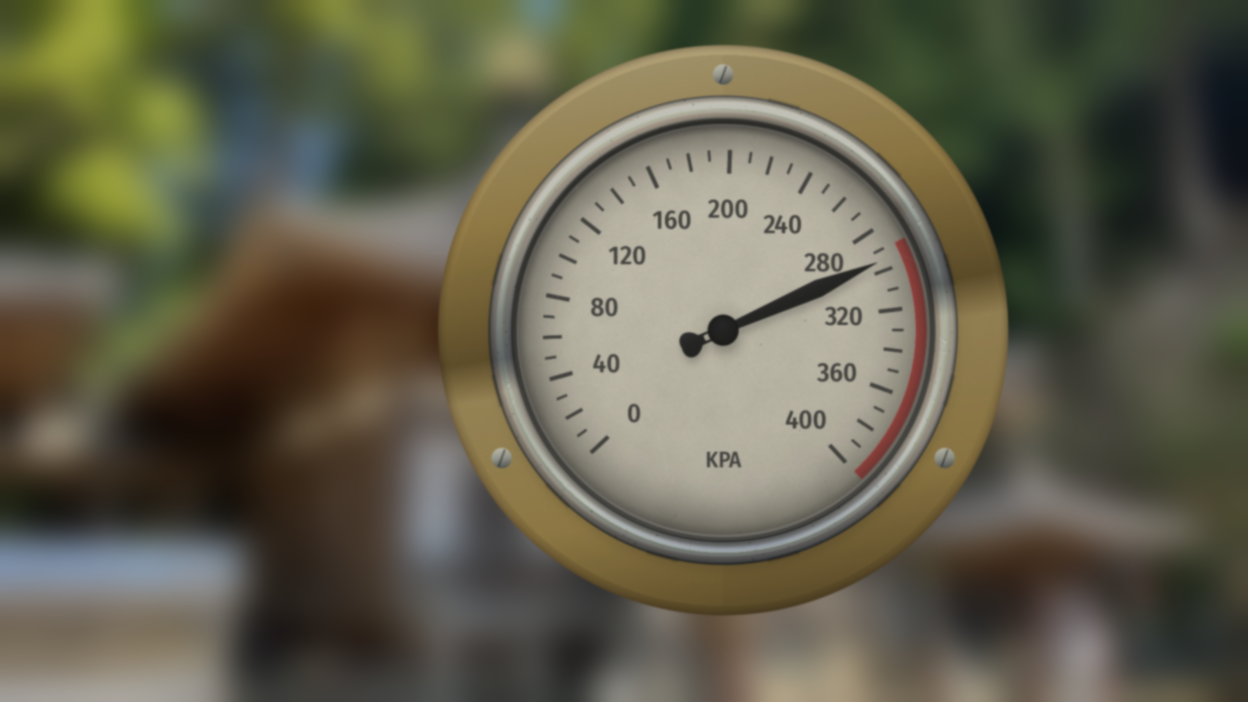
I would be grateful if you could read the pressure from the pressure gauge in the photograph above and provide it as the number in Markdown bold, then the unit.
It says **295** kPa
